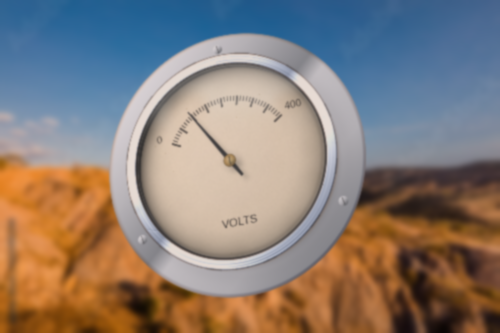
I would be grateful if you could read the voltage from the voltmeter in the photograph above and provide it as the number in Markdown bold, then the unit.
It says **100** V
